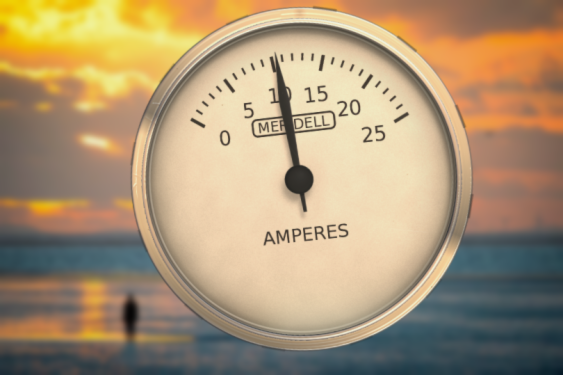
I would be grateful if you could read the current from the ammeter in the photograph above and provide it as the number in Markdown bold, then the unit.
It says **10.5** A
